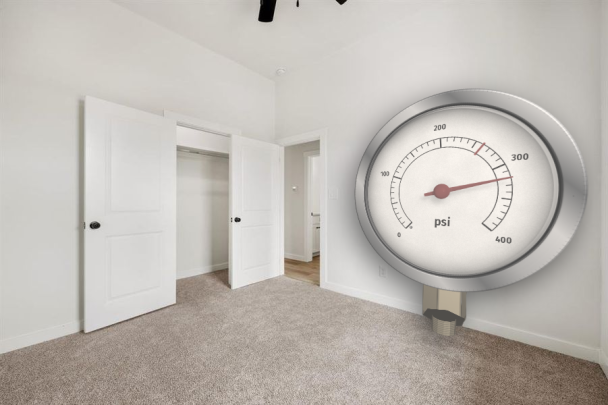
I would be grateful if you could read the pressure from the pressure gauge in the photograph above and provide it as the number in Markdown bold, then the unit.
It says **320** psi
